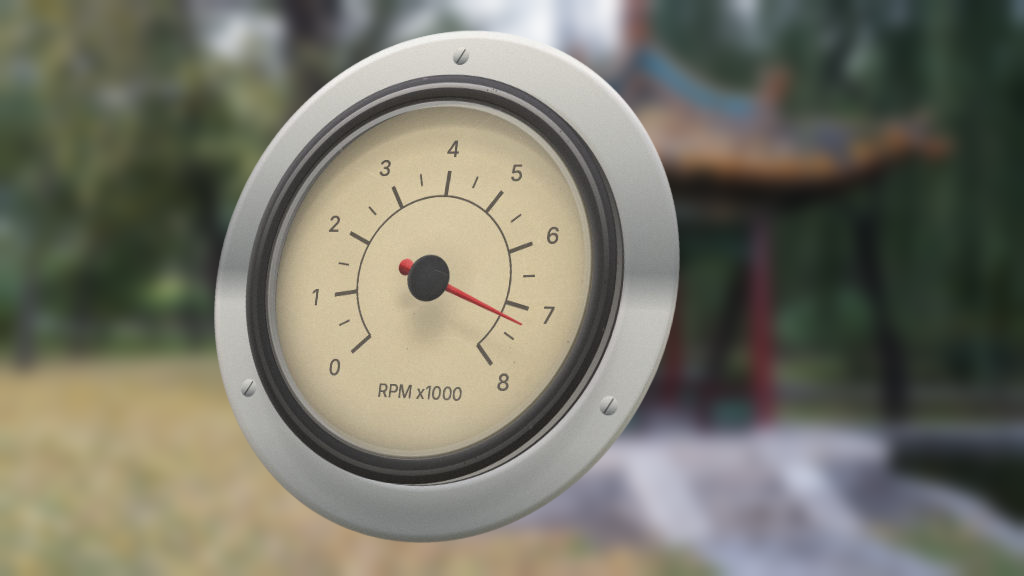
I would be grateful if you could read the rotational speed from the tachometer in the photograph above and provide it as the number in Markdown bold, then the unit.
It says **7250** rpm
